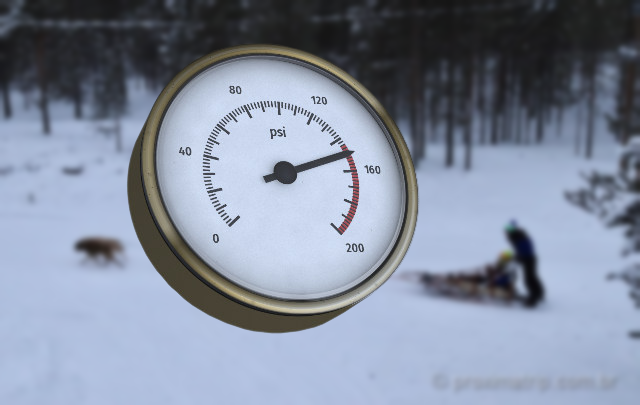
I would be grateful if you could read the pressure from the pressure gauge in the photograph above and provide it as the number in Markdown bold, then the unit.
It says **150** psi
